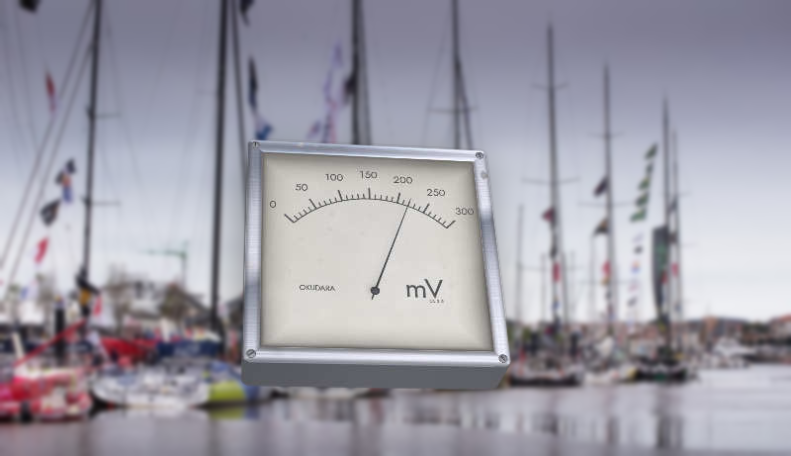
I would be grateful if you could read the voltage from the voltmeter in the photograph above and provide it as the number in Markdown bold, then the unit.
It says **220** mV
